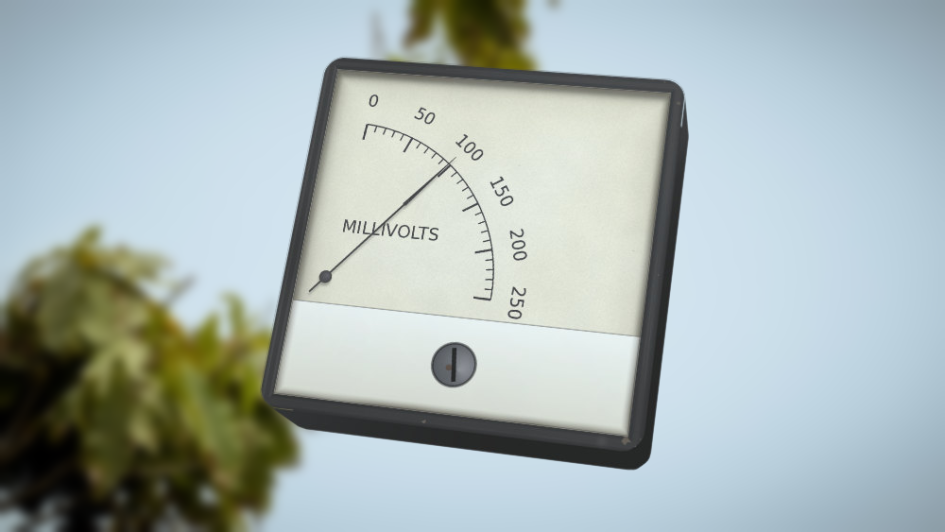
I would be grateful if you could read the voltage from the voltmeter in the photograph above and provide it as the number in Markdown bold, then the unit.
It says **100** mV
